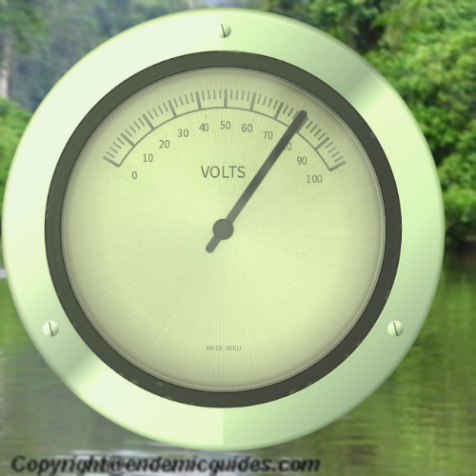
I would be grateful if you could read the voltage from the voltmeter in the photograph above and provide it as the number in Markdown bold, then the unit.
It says **78** V
